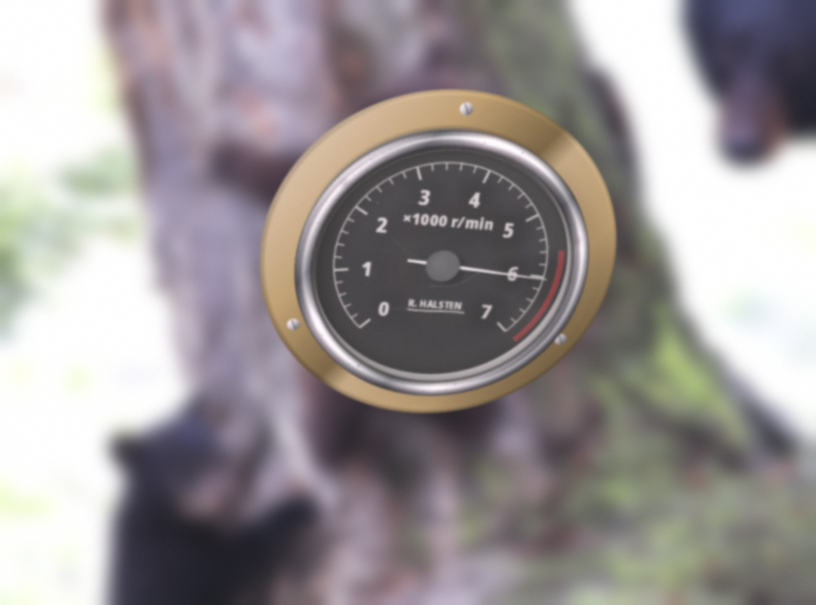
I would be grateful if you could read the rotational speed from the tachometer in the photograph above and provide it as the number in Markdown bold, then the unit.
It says **6000** rpm
